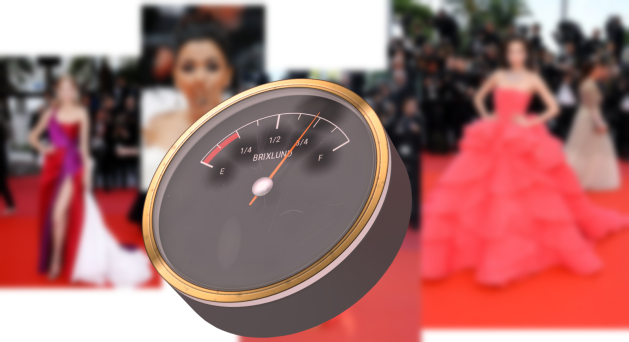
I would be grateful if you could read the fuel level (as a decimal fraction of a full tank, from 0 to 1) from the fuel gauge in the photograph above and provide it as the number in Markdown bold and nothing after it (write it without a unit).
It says **0.75**
